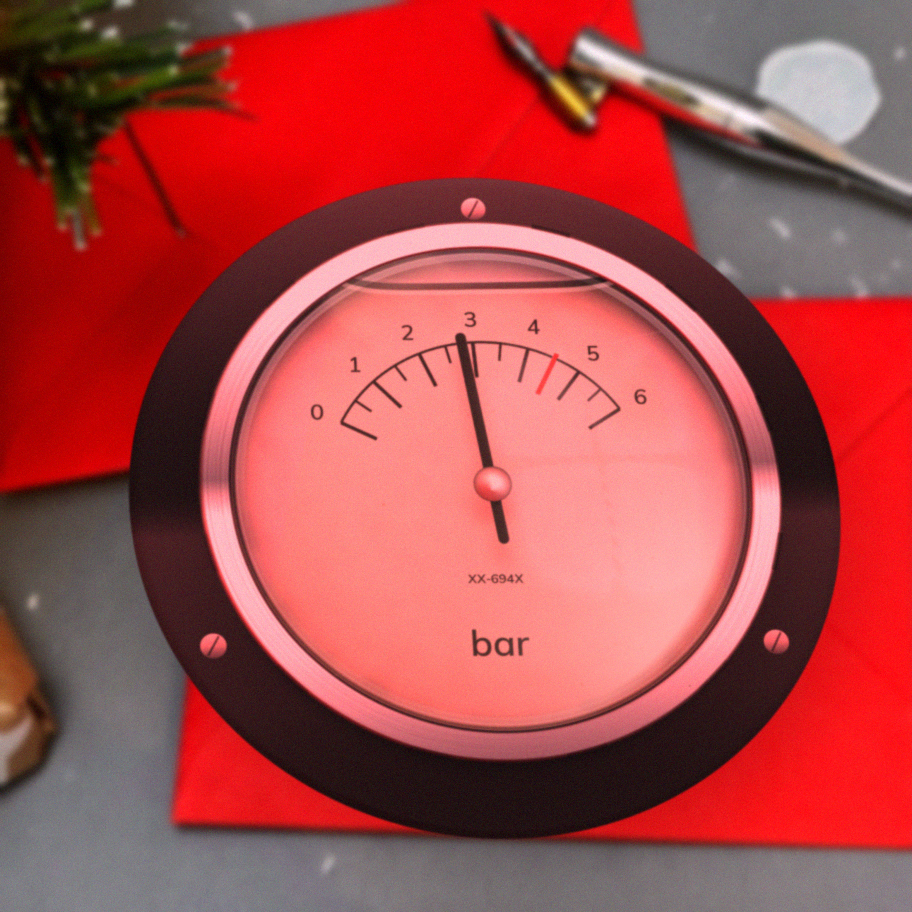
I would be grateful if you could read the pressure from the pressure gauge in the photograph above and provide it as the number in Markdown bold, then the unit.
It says **2.75** bar
